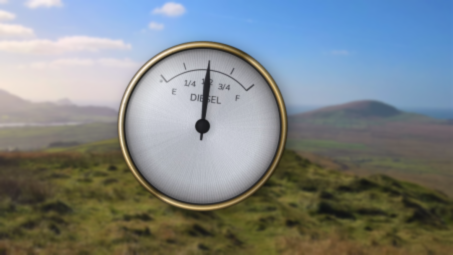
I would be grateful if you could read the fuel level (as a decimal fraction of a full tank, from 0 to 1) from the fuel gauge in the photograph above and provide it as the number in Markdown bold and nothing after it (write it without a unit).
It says **0.5**
